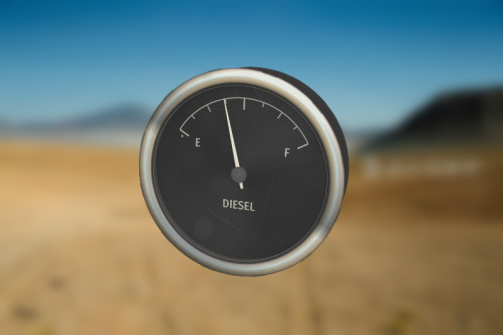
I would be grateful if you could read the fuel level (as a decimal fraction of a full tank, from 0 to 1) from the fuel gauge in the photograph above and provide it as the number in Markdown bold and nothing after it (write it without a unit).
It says **0.375**
